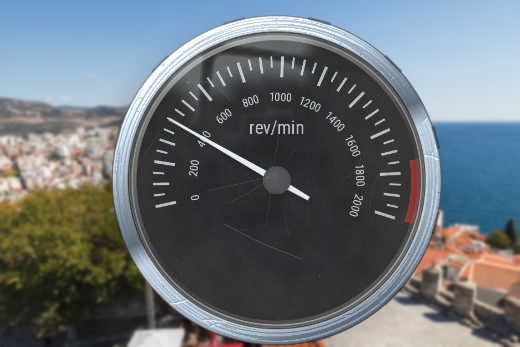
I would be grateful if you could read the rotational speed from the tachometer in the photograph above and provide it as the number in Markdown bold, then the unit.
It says **400** rpm
